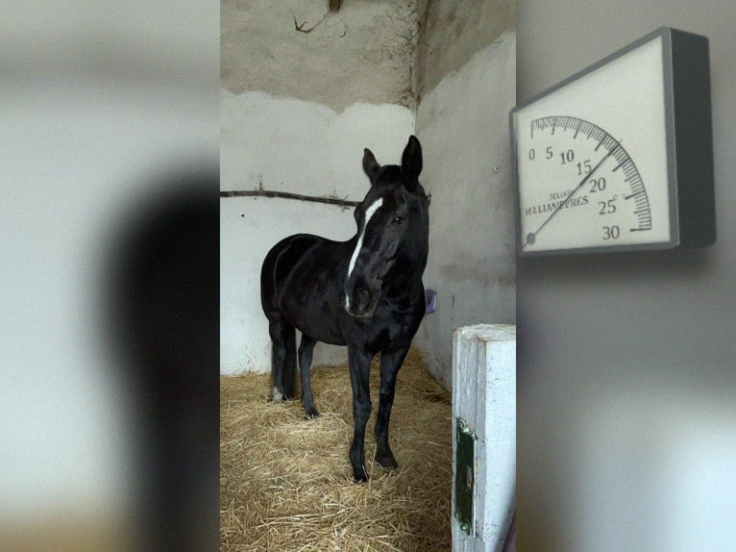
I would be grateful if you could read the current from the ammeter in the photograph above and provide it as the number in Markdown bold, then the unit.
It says **17.5** mA
